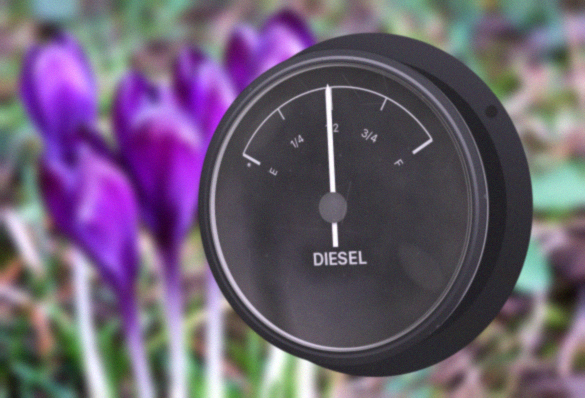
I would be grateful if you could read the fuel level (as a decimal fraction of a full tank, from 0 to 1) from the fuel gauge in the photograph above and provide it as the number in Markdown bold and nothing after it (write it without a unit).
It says **0.5**
